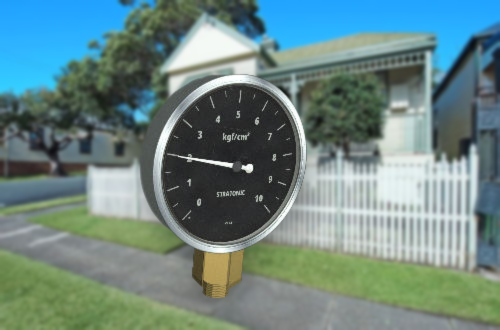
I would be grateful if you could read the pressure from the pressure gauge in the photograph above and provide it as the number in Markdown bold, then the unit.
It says **2** kg/cm²
